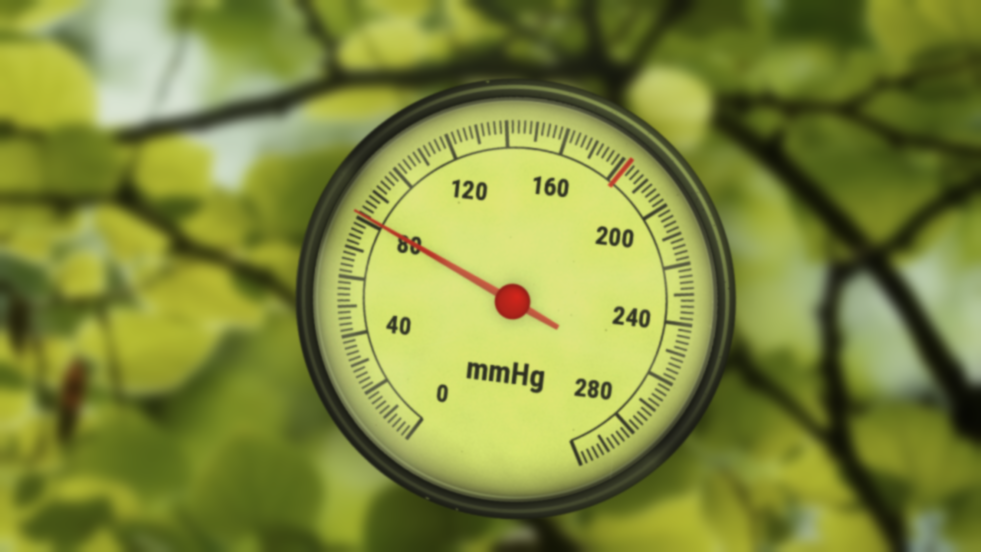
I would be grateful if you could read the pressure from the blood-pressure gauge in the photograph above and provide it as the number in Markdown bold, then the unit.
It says **82** mmHg
